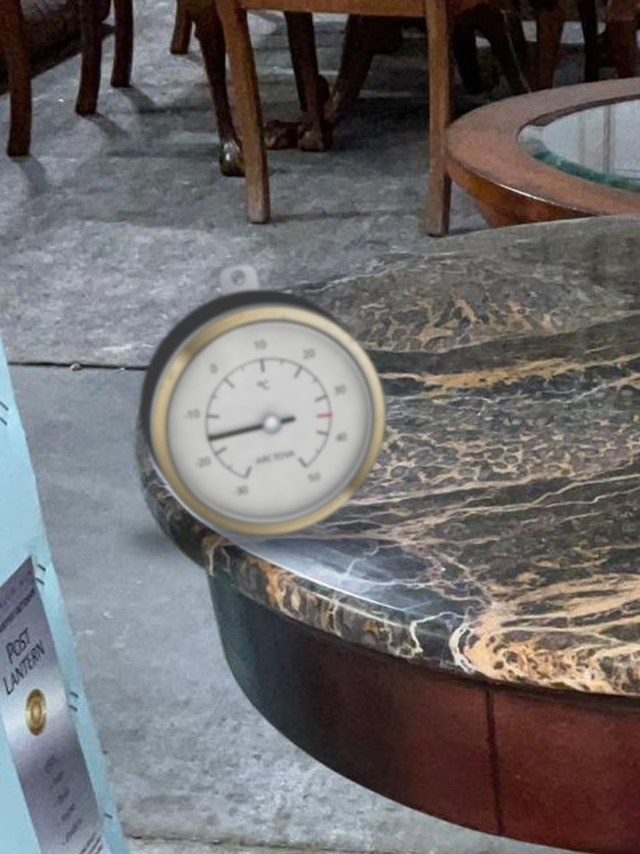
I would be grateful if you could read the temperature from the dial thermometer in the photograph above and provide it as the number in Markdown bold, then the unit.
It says **-15** °C
